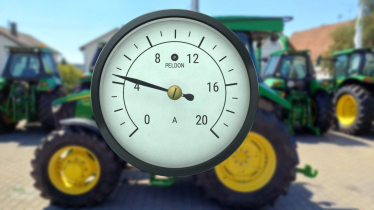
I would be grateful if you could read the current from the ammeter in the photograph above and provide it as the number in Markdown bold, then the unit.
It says **4.5** A
